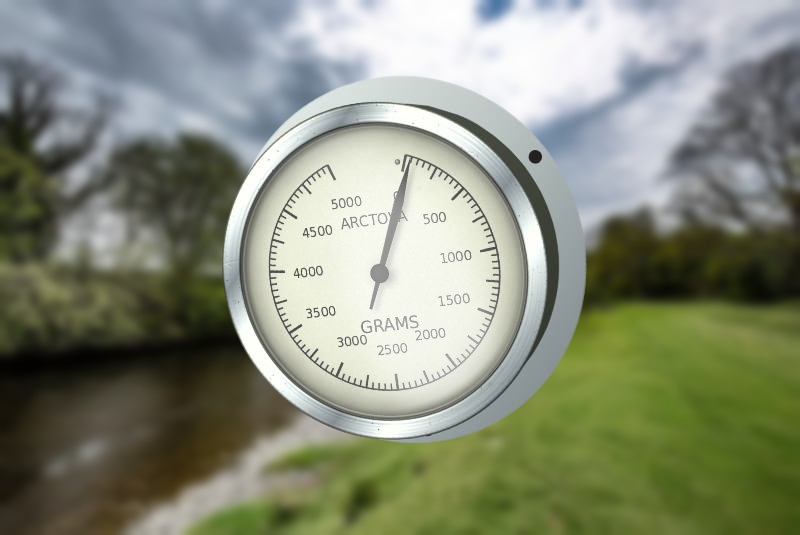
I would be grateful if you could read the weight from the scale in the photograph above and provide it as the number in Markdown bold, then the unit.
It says **50** g
